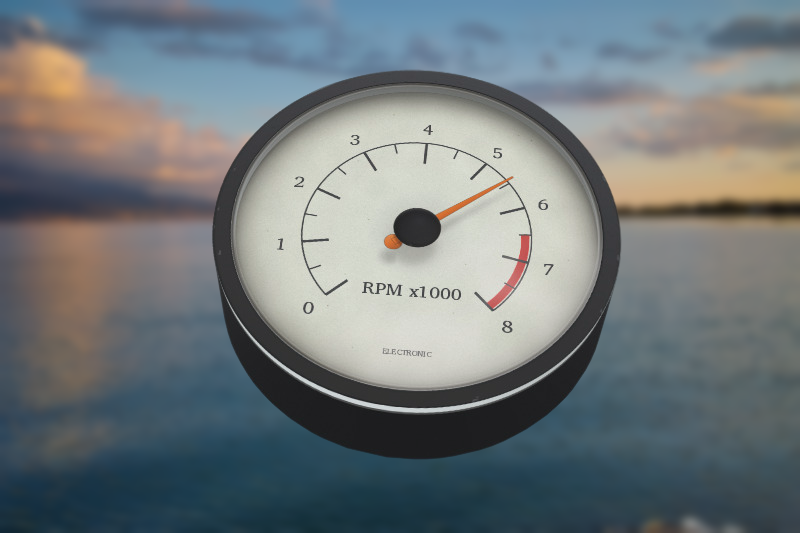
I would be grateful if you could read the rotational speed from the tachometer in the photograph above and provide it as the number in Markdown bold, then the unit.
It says **5500** rpm
